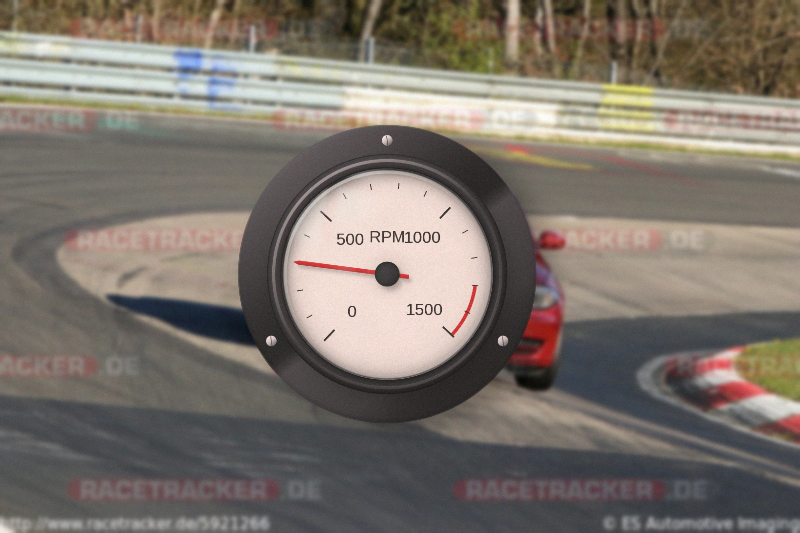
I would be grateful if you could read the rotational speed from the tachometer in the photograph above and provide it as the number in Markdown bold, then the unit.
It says **300** rpm
